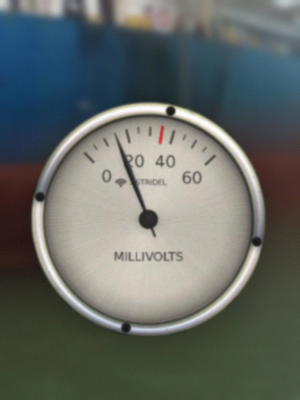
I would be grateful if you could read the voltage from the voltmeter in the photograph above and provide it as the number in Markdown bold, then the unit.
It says **15** mV
